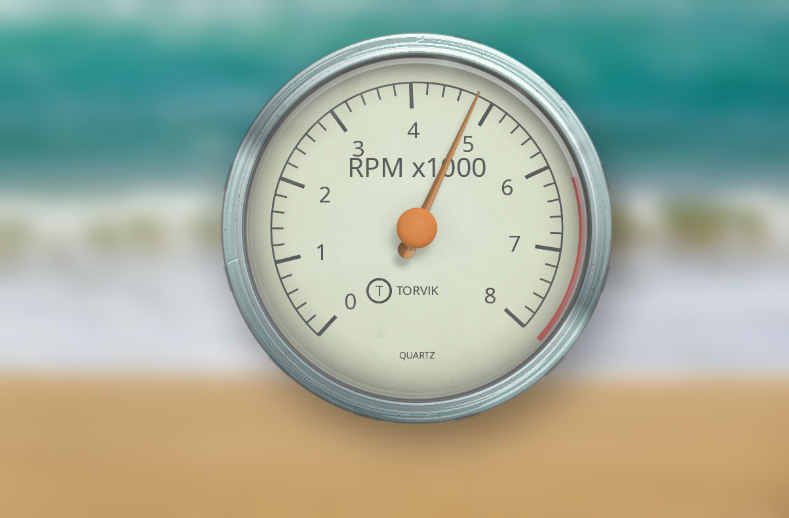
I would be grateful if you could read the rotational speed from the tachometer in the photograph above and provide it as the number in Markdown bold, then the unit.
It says **4800** rpm
